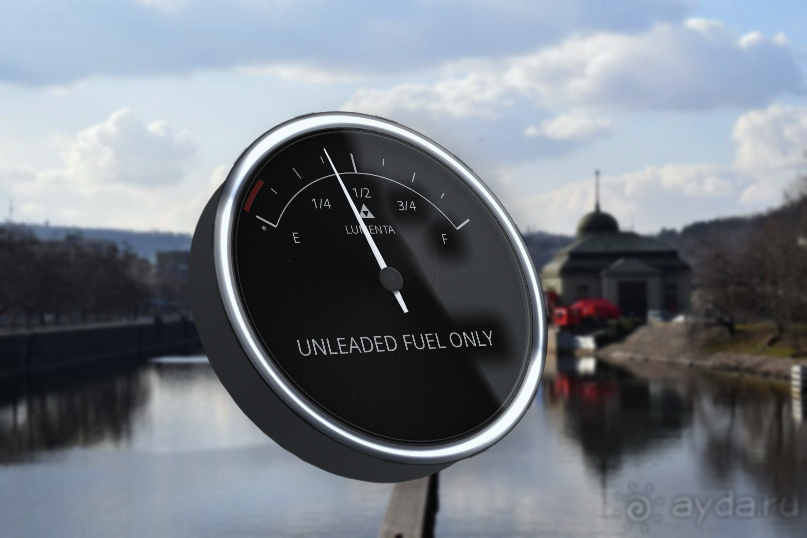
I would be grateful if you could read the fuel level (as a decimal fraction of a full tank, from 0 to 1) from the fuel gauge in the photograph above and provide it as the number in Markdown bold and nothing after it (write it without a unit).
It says **0.375**
